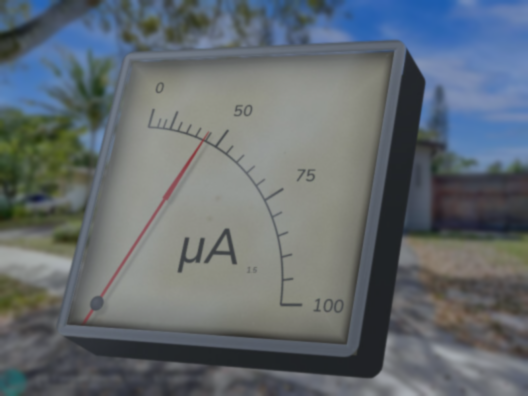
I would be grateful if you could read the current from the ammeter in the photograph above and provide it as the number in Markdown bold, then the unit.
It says **45** µA
